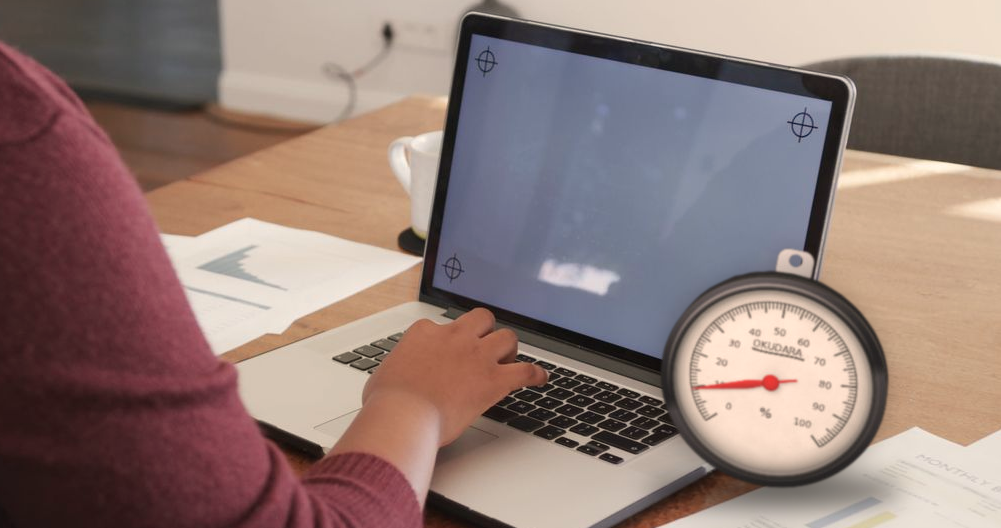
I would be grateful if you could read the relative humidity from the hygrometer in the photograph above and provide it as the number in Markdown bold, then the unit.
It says **10** %
